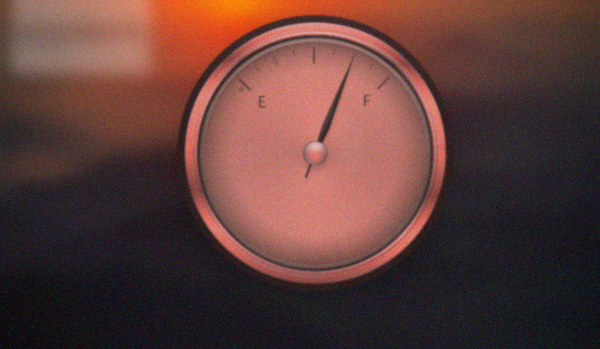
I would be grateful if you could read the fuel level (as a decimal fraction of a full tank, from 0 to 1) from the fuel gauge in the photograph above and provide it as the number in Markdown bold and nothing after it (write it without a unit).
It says **0.75**
